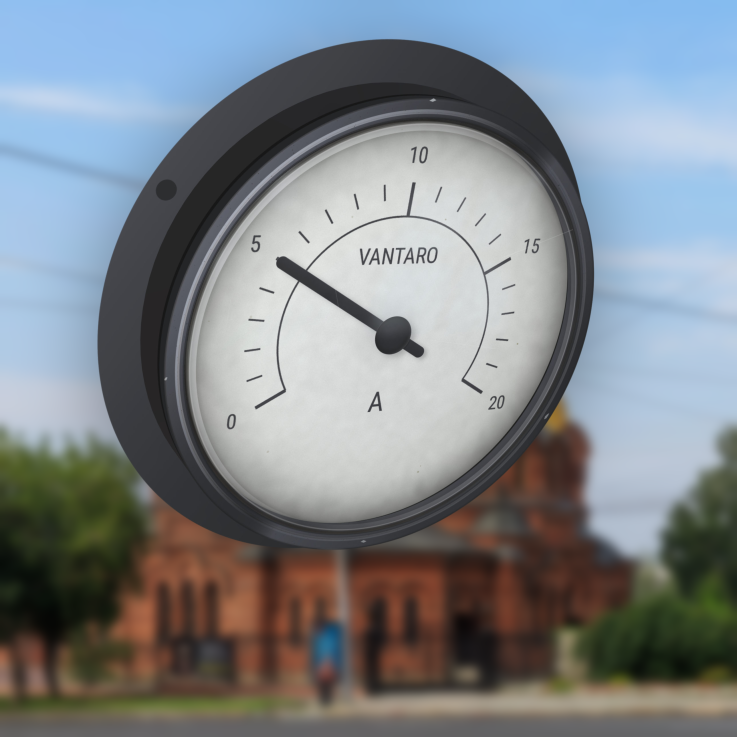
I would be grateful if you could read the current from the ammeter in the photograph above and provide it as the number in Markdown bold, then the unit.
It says **5** A
